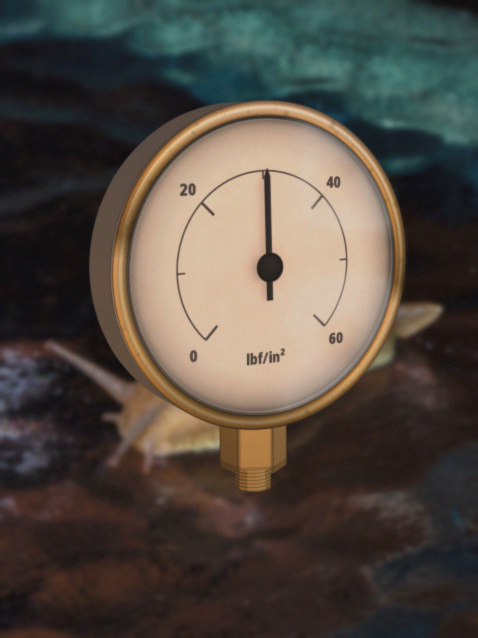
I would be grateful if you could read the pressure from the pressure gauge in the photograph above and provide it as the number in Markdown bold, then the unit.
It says **30** psi
